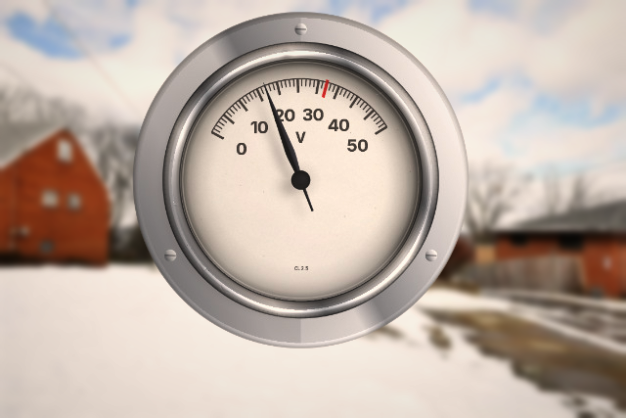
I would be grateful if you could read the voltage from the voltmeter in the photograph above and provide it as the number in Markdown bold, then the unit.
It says **17** V
